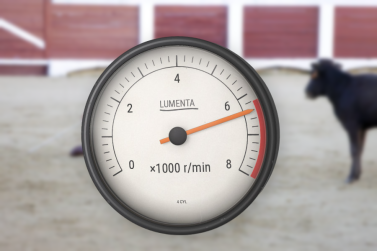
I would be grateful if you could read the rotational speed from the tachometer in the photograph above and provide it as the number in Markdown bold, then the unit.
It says **6400** rpm
